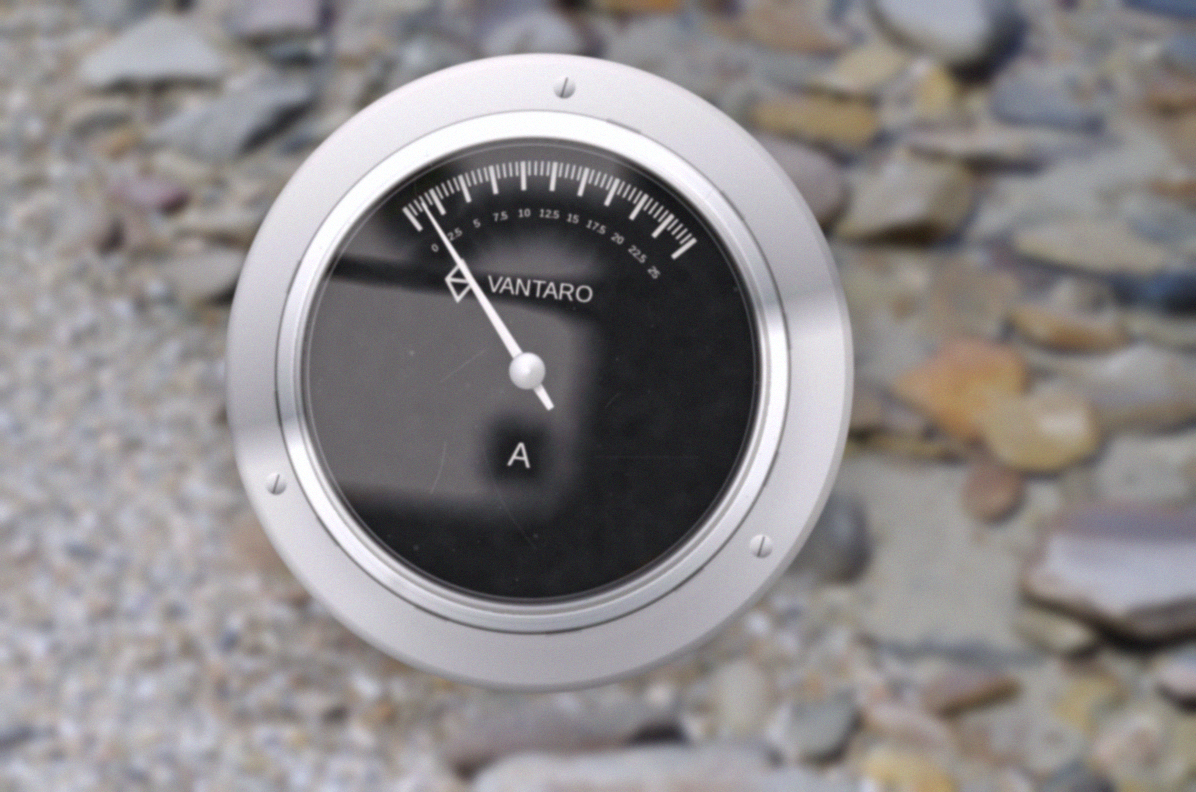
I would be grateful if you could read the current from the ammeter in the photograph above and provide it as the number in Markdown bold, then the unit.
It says **1.5** A
